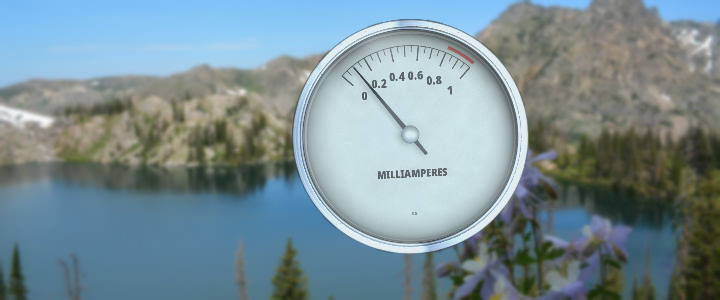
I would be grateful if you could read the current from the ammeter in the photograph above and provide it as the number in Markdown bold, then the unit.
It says **0.1** mA
